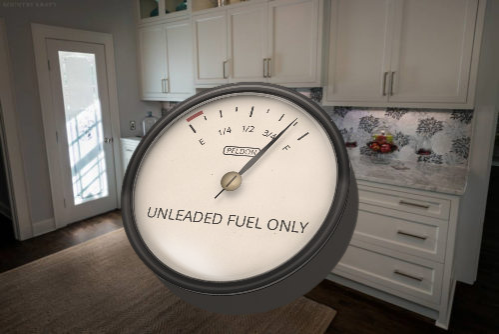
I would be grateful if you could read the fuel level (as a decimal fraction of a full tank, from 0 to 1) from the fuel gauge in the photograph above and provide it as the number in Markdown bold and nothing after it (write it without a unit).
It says **0.875**
